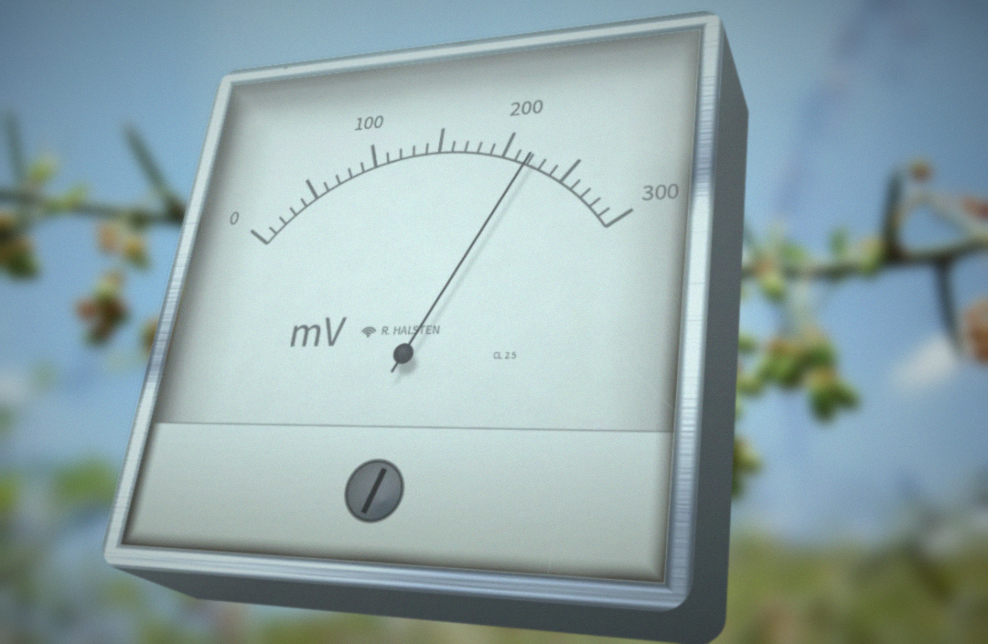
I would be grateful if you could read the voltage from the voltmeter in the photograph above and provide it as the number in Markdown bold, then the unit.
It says **220** mV
